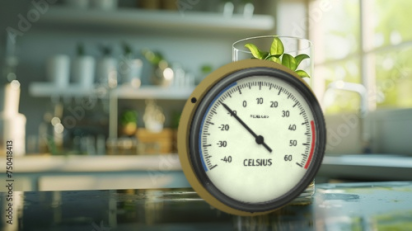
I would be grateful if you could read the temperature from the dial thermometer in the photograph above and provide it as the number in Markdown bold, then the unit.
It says **-10** °C
